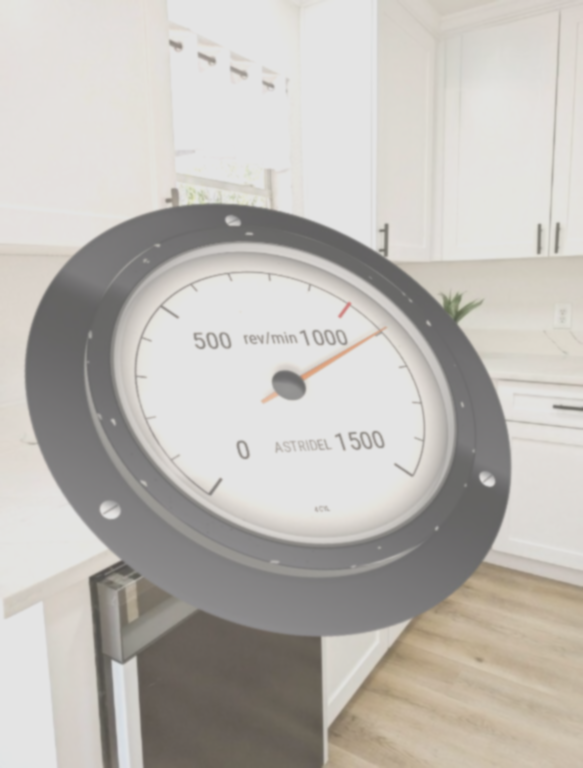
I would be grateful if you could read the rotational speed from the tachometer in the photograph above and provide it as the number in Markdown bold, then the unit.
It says **1100** rpm
